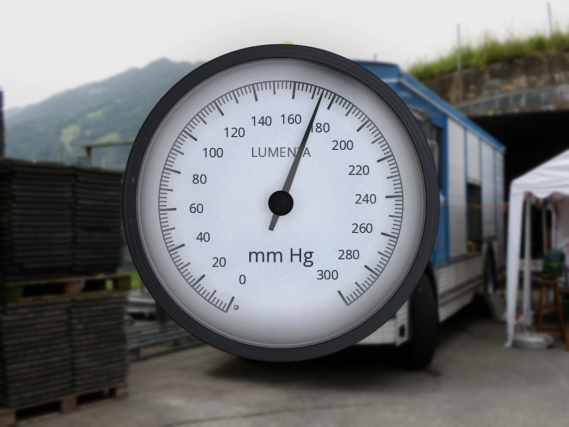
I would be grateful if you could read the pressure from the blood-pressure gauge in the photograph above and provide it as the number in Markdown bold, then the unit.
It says **174** mmHg
